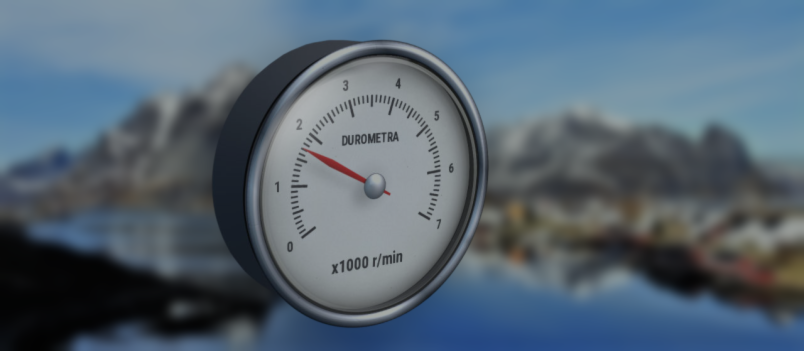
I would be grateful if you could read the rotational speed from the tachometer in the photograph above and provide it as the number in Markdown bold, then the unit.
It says **1700** rpm
